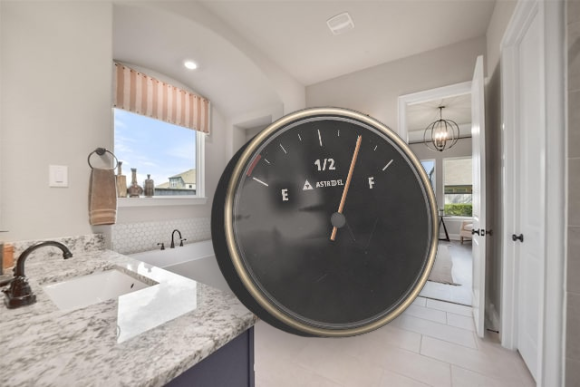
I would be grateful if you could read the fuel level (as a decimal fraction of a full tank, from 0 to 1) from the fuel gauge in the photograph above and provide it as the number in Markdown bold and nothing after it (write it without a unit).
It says **0.75**
